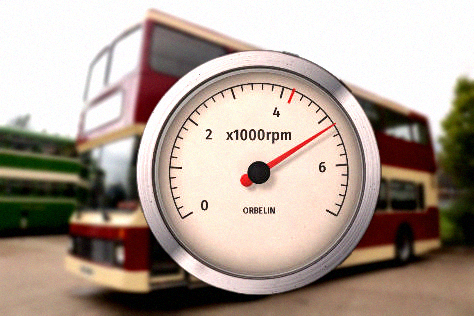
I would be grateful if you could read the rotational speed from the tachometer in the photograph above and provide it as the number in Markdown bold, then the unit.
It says **5200** rpm
